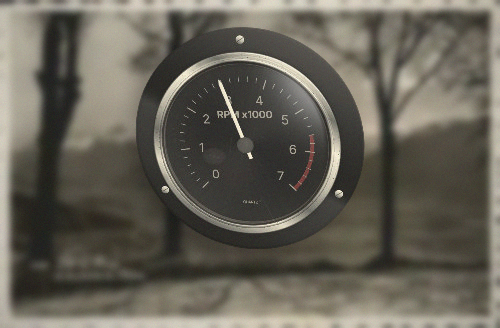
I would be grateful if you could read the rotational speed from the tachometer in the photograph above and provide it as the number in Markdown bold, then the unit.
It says **3000** rpm
